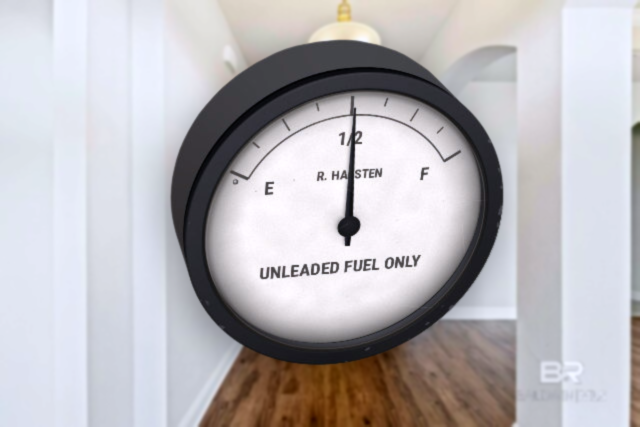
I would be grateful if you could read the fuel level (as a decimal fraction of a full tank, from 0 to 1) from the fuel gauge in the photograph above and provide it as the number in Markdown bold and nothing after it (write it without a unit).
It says **0.5**
